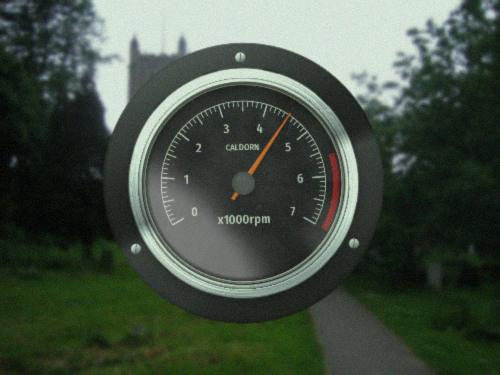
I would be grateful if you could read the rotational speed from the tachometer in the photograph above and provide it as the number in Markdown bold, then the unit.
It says **4500** rpm
